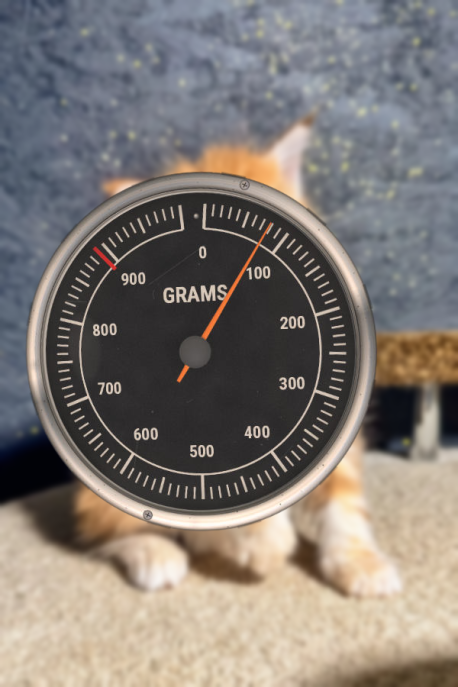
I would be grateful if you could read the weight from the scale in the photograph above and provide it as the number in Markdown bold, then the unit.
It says **80** g
